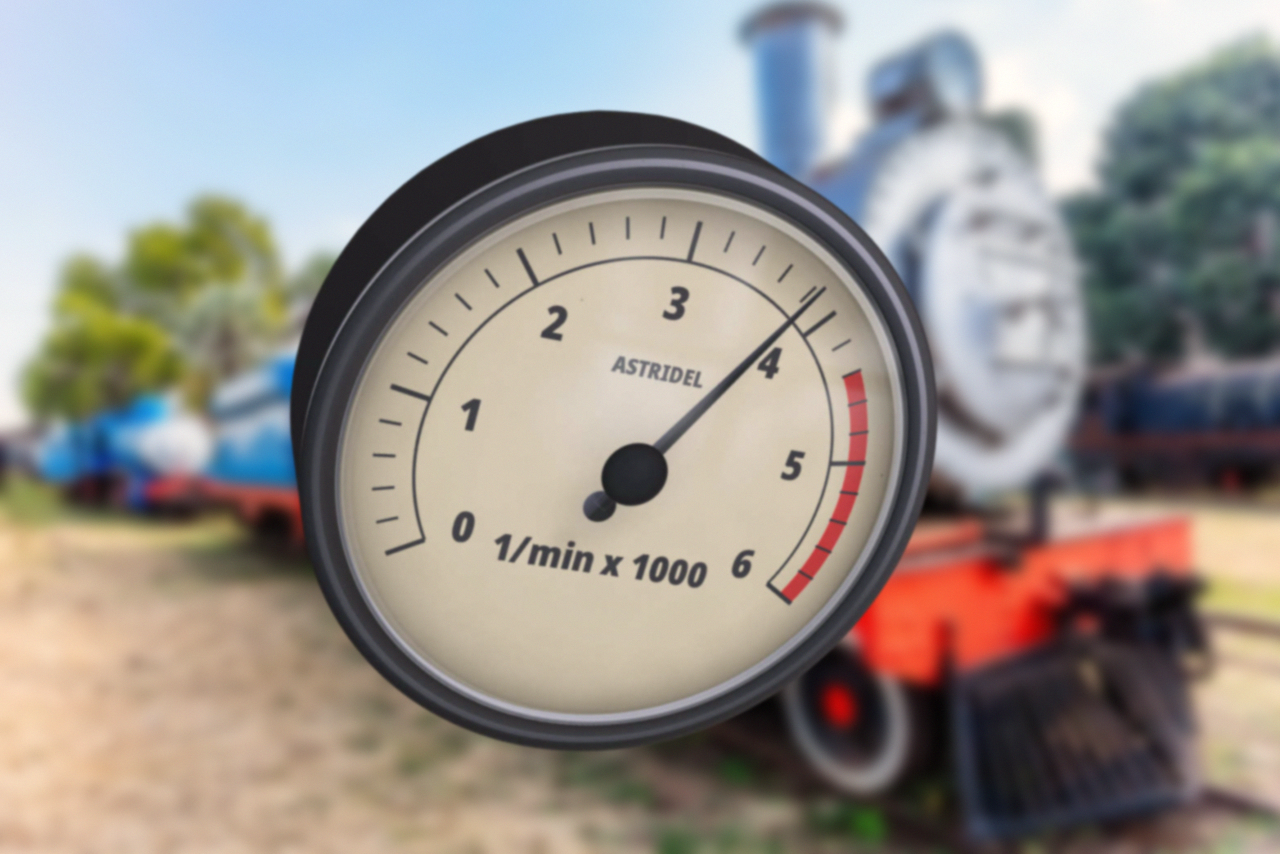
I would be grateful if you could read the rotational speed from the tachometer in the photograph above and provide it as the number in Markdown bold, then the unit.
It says **3800** rpm
